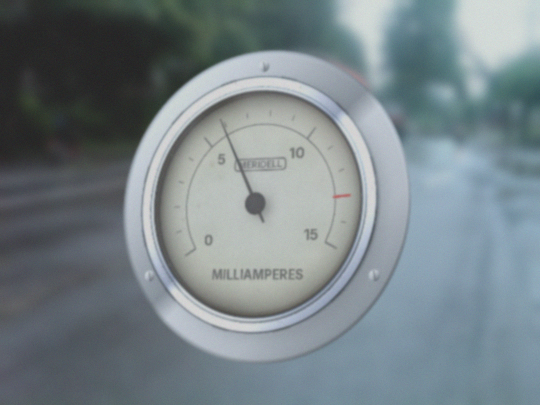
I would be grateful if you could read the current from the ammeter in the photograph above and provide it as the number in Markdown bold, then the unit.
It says **6** mA
